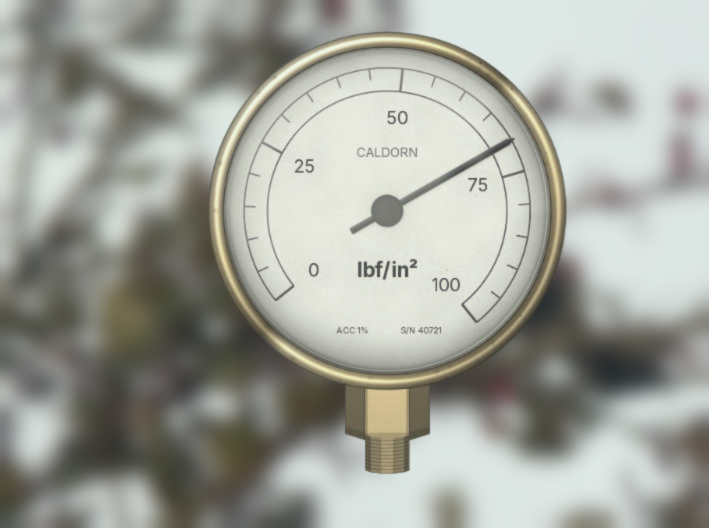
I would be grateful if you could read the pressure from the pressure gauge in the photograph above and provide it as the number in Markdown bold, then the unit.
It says **70** psi
